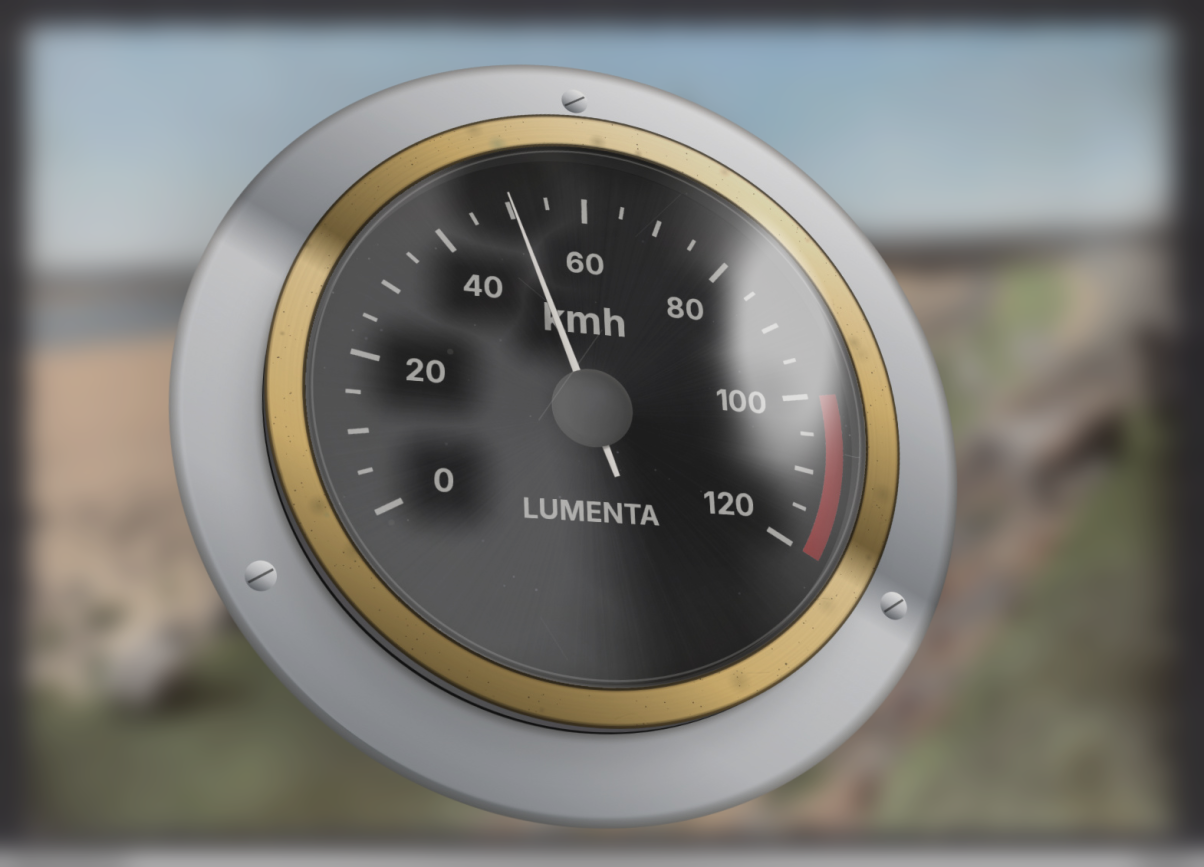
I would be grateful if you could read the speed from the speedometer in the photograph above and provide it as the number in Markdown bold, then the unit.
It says **50** km/h
